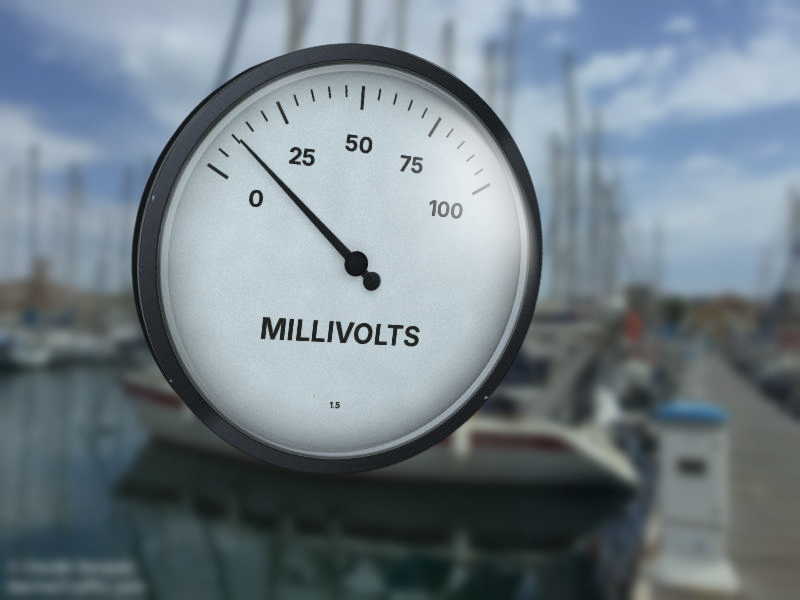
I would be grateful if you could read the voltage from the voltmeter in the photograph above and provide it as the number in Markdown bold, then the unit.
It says **10** mV
